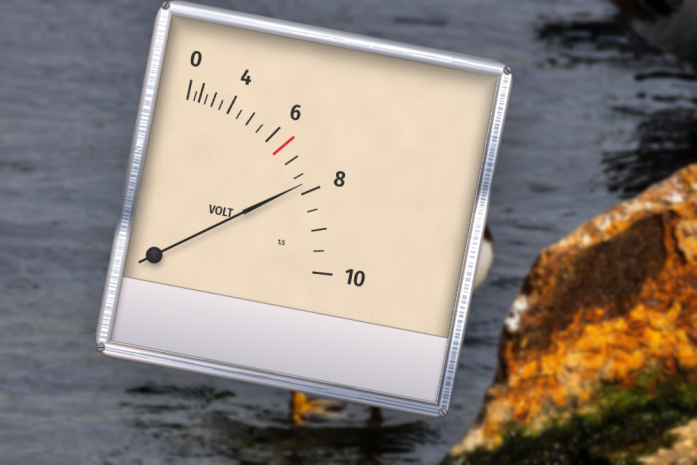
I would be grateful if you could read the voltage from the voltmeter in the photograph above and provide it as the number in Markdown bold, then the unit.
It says **7.75** V
